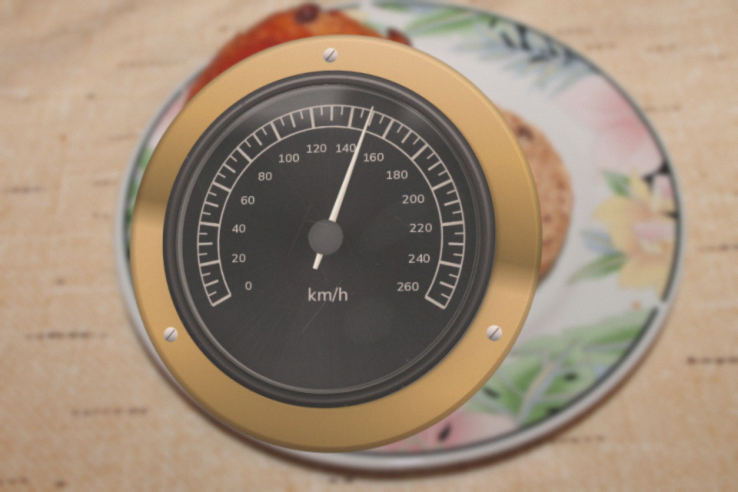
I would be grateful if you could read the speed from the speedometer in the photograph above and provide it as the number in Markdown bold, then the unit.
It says **150** km/h
